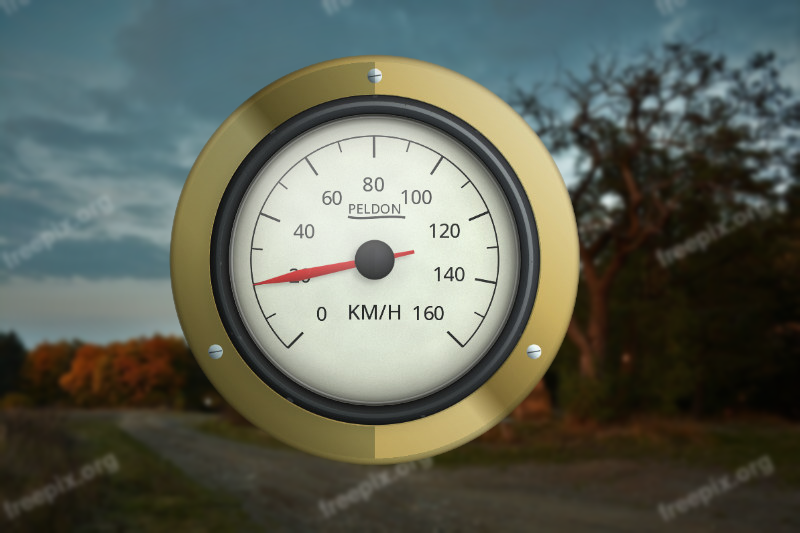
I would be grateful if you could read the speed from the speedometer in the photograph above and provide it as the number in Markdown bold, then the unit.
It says **20** km/h
